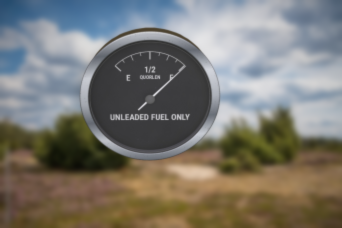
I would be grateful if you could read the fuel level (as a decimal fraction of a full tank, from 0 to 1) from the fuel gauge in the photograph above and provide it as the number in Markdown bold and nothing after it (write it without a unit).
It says **1**
